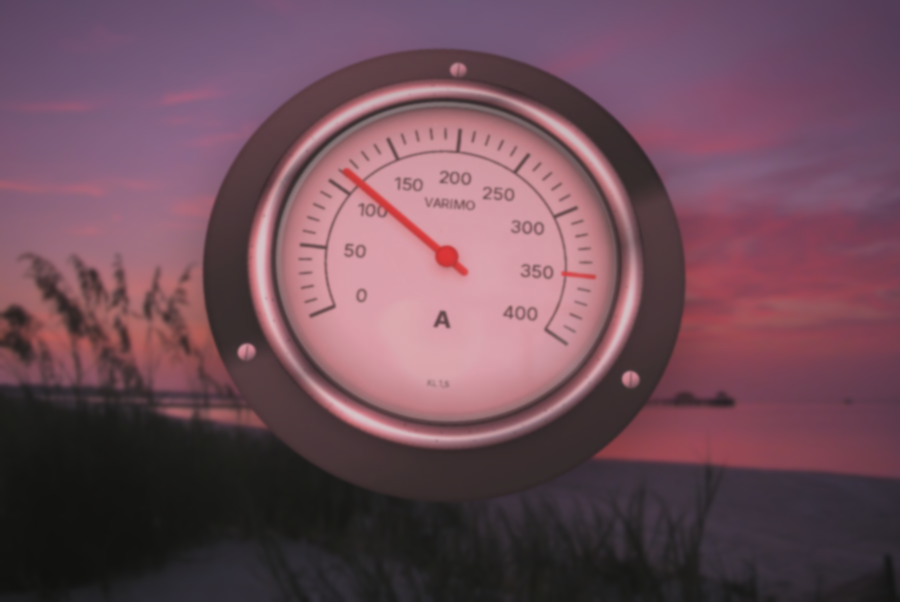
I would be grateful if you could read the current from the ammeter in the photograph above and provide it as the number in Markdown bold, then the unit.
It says **110** A
